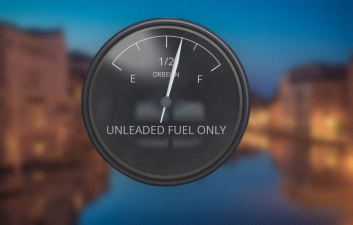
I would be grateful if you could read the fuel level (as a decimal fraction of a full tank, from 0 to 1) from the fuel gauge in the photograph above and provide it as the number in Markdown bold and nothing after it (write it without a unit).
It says **0.625**
